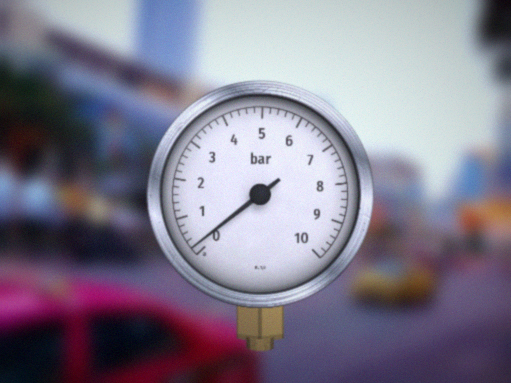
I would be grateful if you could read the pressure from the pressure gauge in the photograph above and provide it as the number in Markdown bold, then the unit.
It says **0.2** bar
